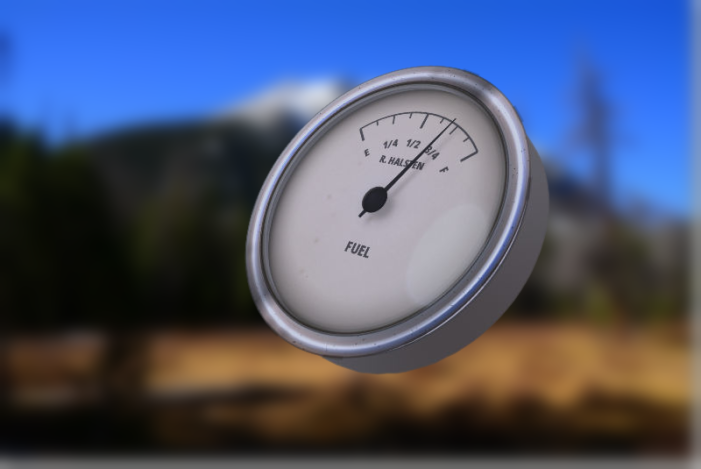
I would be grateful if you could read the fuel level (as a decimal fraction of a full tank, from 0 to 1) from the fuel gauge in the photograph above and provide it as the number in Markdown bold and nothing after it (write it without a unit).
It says **0.75**
